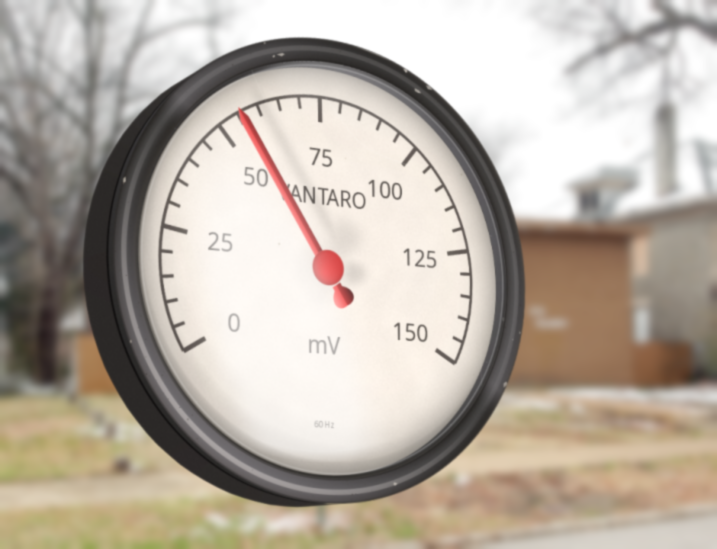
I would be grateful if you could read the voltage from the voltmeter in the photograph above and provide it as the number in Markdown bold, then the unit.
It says **55** mV
